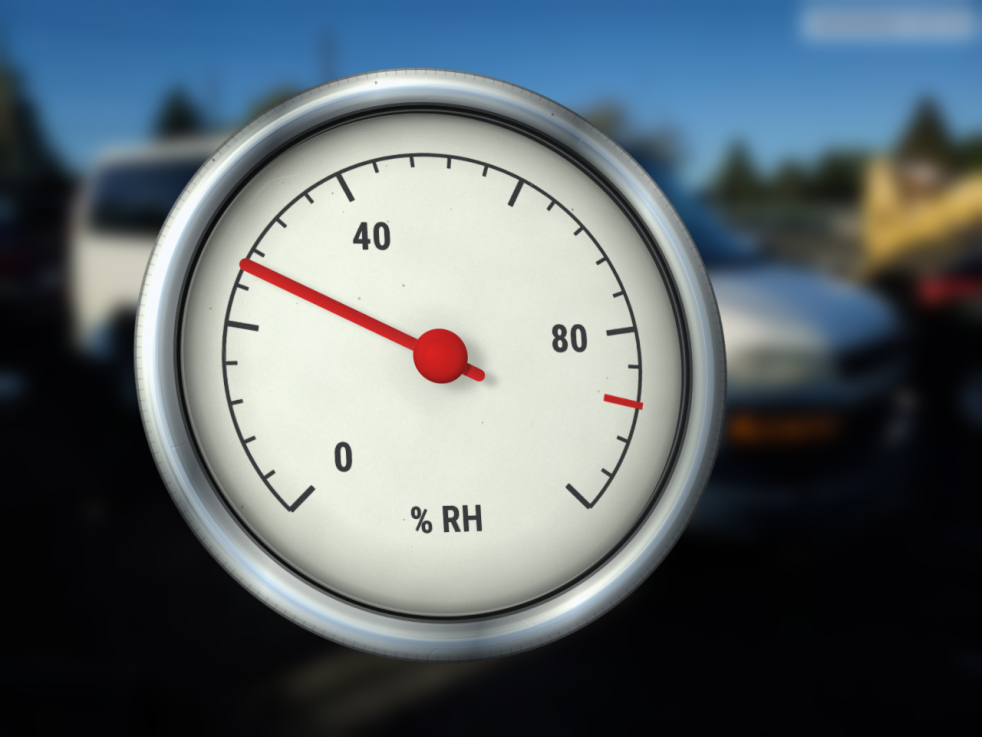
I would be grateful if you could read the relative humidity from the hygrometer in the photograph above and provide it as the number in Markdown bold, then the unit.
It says **26** %
